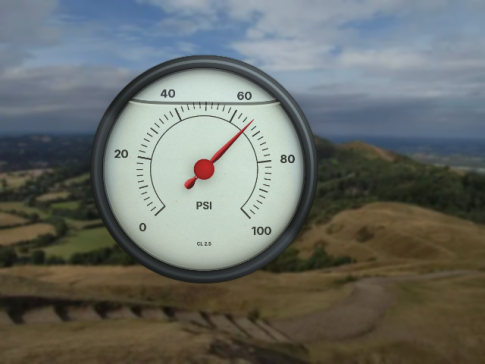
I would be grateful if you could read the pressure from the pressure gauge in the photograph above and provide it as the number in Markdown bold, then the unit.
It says **66** psi
